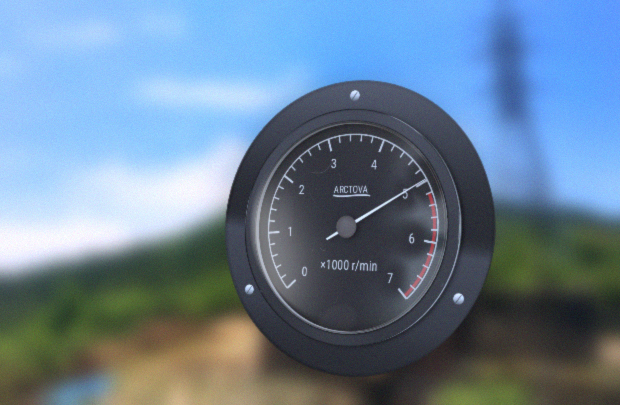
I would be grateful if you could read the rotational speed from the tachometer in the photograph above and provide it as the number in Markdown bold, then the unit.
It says **5000** rpm
